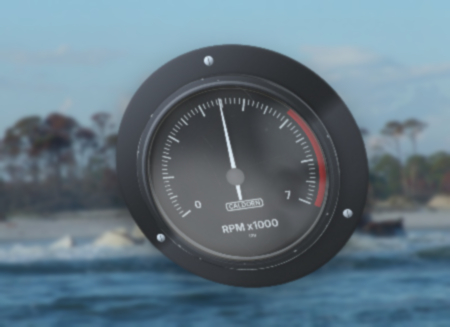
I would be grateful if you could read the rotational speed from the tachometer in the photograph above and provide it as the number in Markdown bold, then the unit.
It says **3500** rpm
